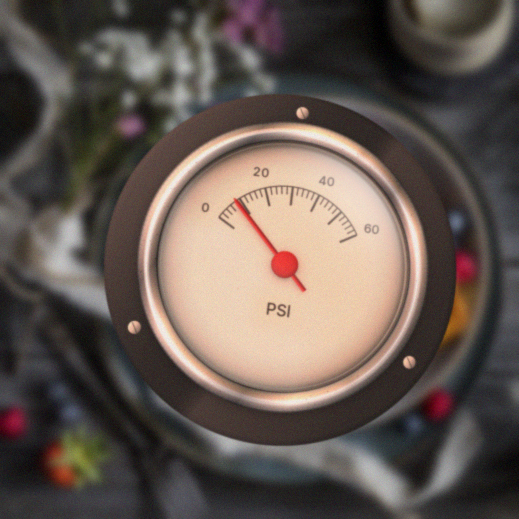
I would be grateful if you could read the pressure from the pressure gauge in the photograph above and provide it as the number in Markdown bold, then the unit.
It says **8** psi
